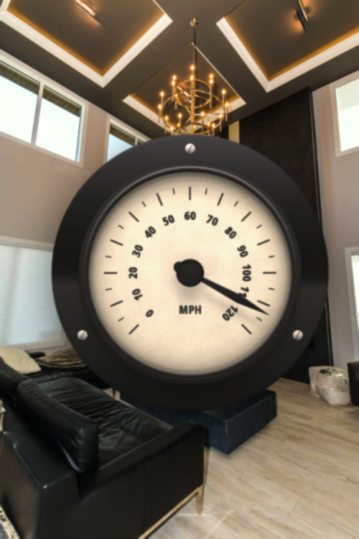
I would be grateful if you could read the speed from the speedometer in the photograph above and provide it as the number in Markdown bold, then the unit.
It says **112.5** mph
